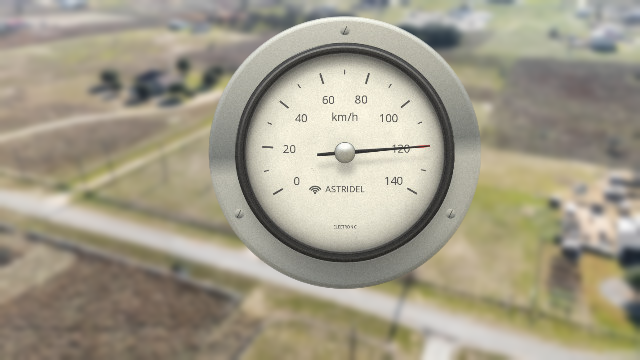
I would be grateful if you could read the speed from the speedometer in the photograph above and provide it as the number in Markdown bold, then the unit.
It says **120** km/h
